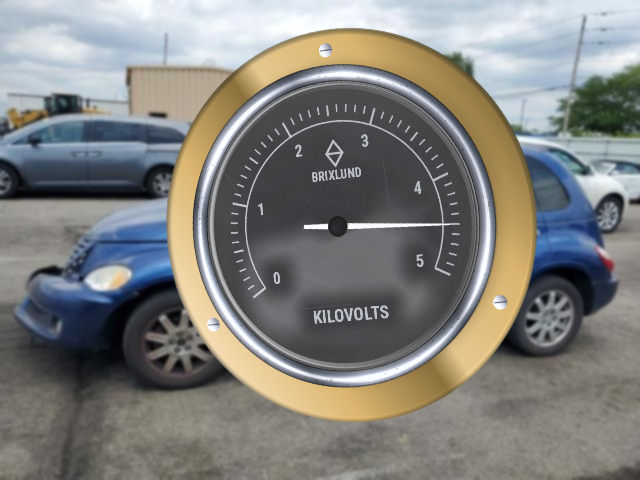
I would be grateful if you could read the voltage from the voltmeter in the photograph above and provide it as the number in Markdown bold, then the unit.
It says **4.5** kV
